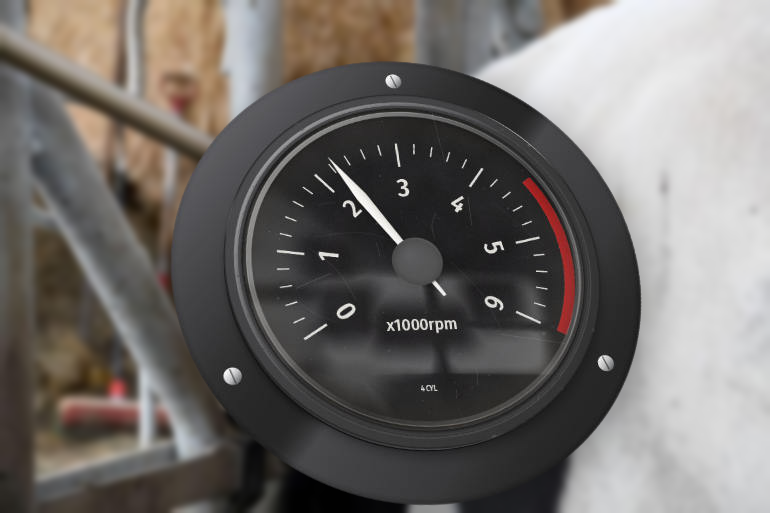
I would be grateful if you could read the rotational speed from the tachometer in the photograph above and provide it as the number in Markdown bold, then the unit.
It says **2200** rpm
